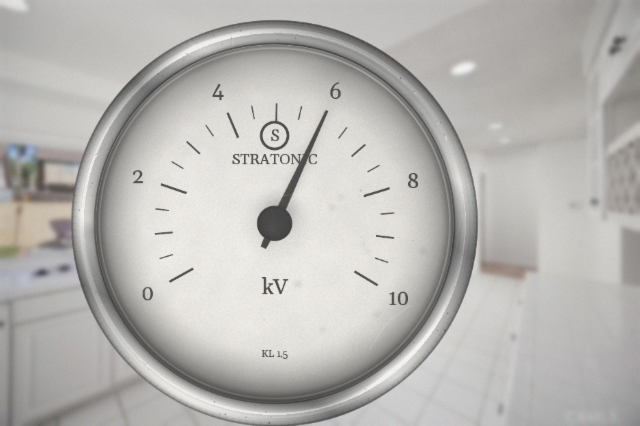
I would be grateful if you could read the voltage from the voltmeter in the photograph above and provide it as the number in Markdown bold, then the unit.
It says **6** kV
